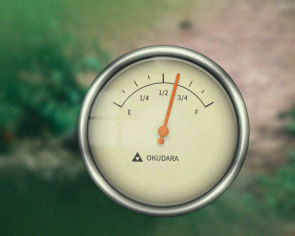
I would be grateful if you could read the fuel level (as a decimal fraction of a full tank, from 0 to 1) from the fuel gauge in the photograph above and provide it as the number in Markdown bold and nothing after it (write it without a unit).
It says **0.625**
